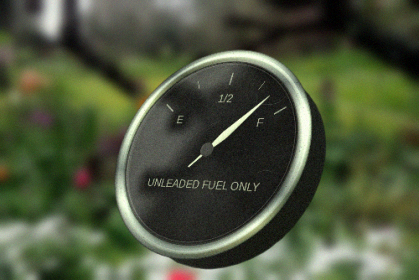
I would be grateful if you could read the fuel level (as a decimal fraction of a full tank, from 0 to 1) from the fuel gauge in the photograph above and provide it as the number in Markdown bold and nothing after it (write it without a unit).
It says **0.875**
